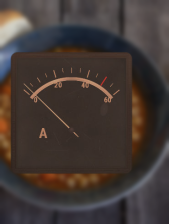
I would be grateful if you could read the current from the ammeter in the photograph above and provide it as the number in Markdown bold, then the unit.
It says **2.5** A
